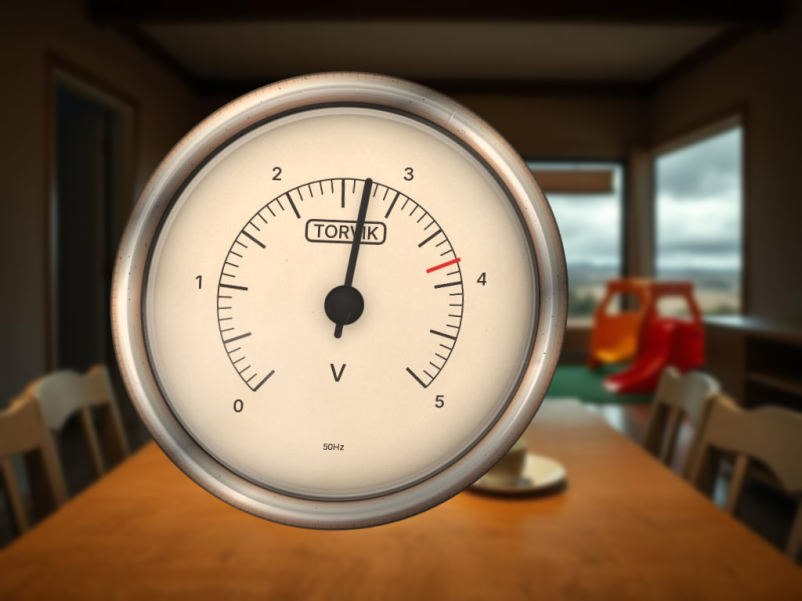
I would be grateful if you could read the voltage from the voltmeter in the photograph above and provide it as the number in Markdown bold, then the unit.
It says **2.7** V
